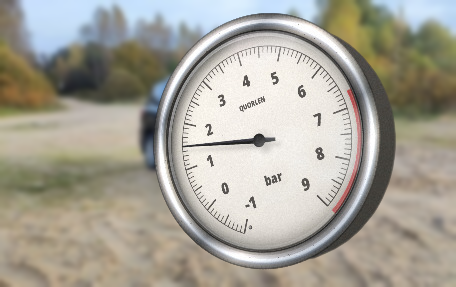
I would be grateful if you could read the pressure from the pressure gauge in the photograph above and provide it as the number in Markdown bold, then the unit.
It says **1.5** bar
